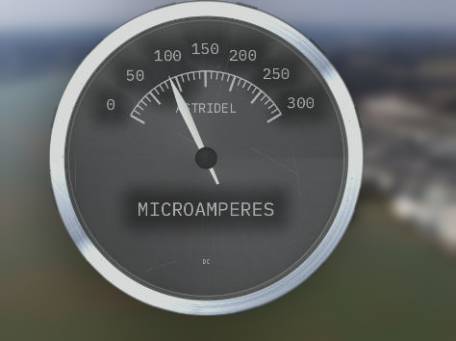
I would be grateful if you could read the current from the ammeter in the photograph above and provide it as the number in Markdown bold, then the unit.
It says **90** µA
